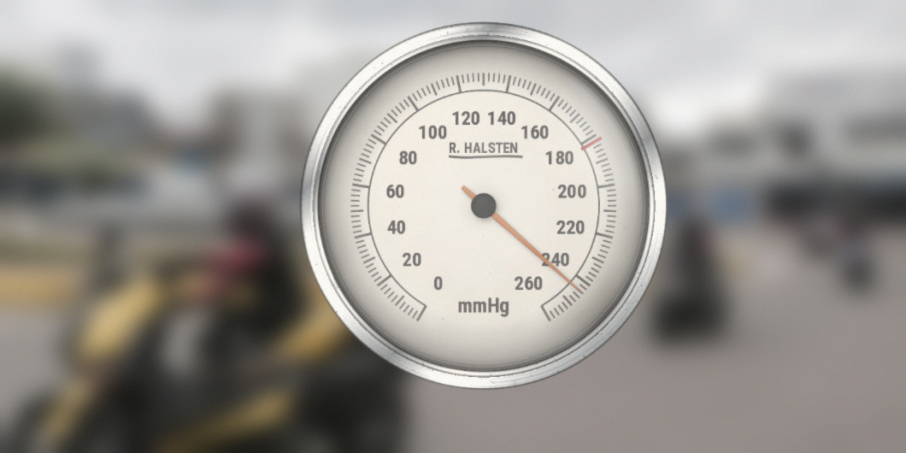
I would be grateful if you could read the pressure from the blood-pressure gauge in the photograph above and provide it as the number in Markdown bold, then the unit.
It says **244** mmHg
